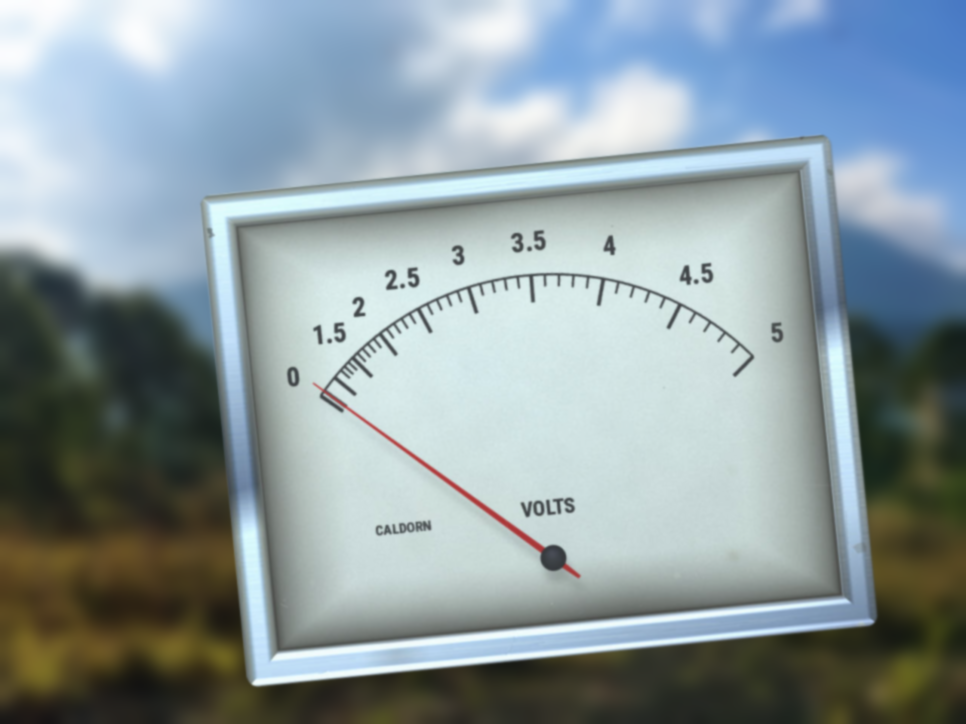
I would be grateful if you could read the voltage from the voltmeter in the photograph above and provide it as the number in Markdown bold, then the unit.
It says **0.5** V
